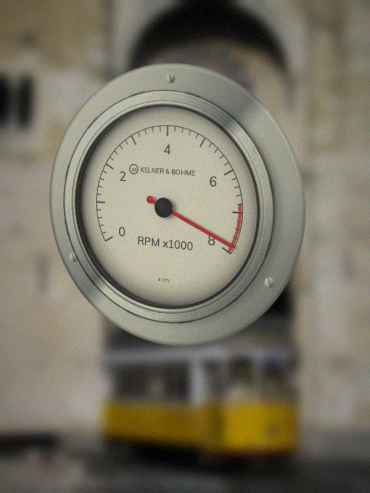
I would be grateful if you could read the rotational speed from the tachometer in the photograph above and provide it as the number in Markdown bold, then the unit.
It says **7800** rpm
